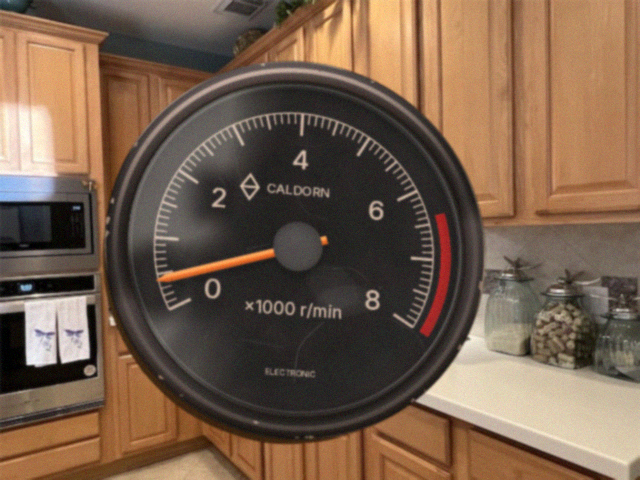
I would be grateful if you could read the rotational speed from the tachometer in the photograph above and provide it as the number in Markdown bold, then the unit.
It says **400** rpm
